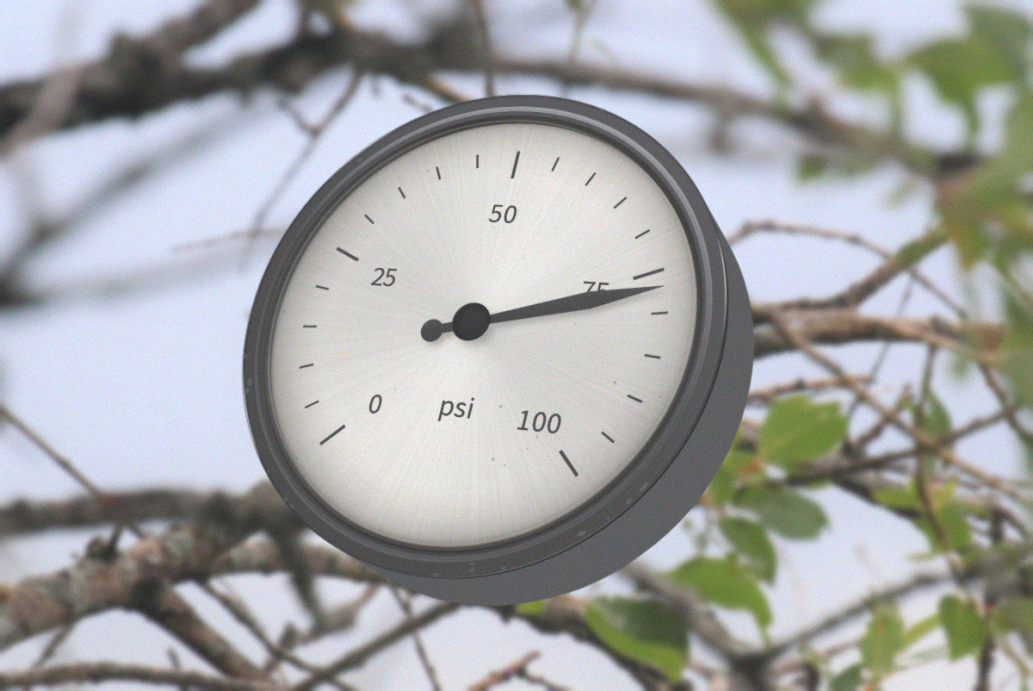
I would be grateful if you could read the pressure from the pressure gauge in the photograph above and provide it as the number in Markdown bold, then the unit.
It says **77.5** psi
